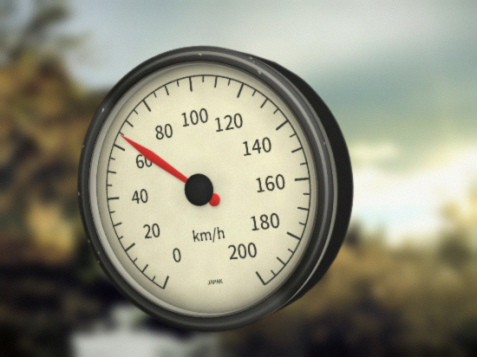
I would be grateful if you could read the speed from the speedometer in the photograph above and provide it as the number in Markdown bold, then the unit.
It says **65** km/h
